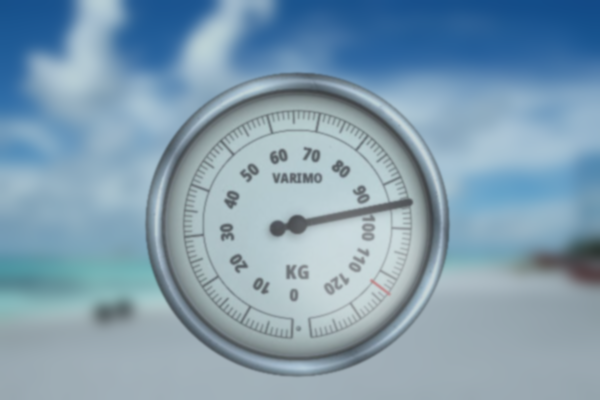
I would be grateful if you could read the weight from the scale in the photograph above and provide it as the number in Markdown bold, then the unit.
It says **95** kg
